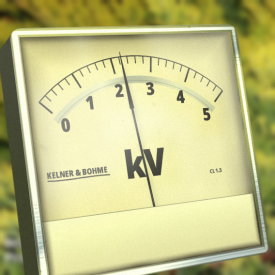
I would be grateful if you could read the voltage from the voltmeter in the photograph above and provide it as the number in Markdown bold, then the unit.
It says **2.2** kV
